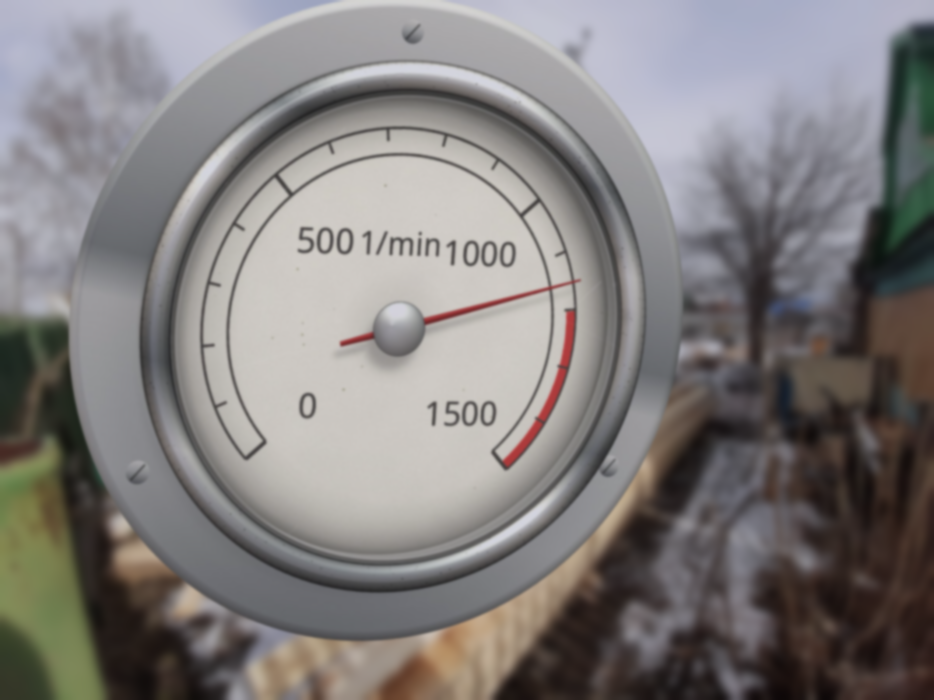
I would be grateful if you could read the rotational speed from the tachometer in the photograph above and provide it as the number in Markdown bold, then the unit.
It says **1150** rpm
